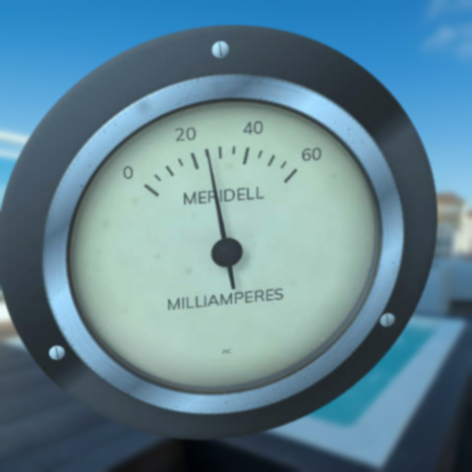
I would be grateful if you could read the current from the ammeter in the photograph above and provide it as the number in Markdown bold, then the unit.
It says **25** mA
